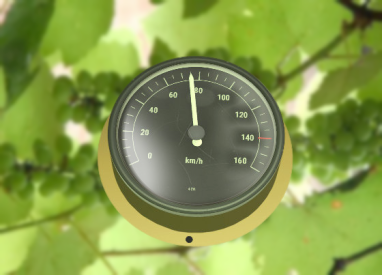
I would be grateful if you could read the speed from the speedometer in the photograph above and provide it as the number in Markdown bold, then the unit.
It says **75** km/h
